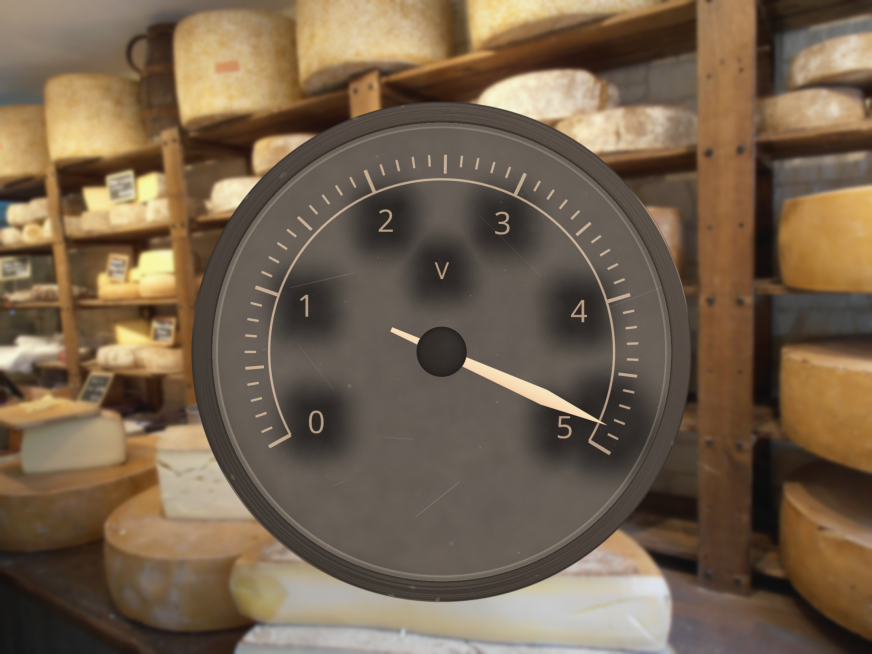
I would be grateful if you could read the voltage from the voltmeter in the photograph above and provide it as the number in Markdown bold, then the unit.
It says **4.85** V
